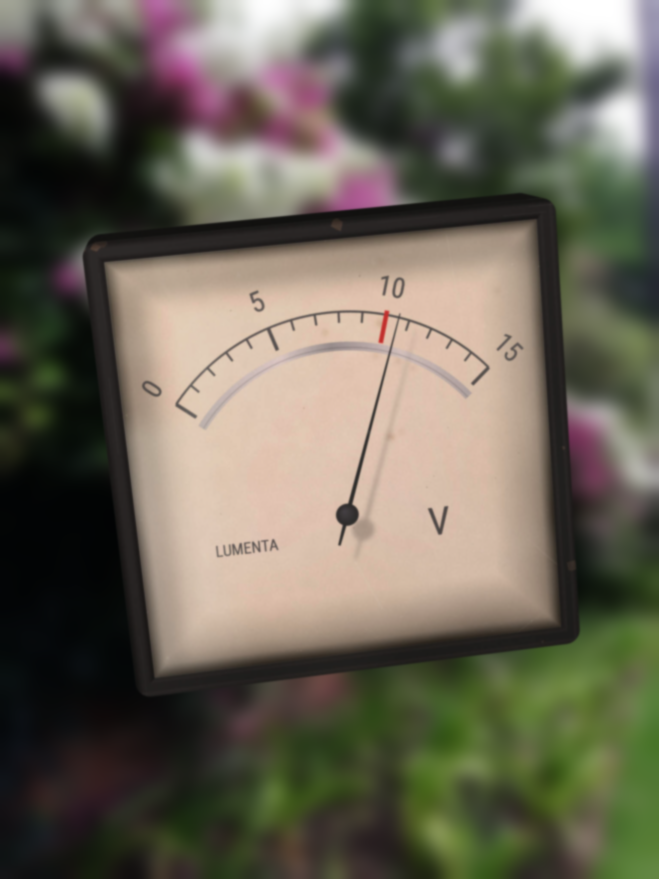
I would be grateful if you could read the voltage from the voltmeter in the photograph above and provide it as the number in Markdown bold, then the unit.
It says **10.5** V
